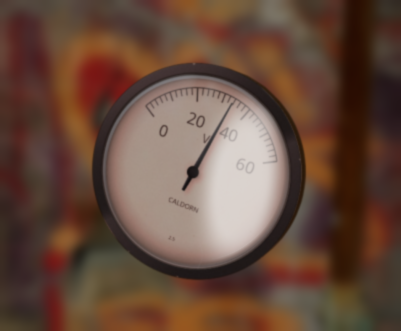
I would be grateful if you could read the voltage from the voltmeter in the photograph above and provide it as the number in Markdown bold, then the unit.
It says **34** V
